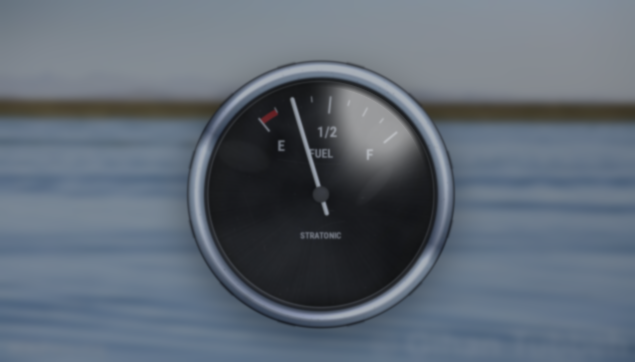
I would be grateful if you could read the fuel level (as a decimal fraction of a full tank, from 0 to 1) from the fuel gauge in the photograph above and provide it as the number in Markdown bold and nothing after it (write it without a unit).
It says **0.25**
